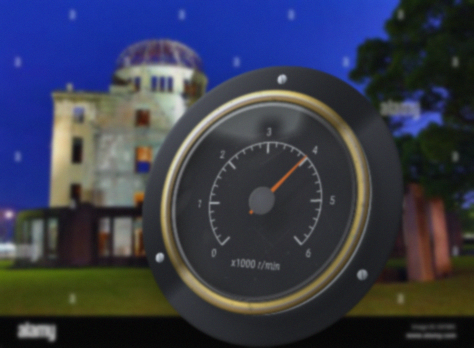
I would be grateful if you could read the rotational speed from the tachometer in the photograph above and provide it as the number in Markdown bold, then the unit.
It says **4000** rpm
